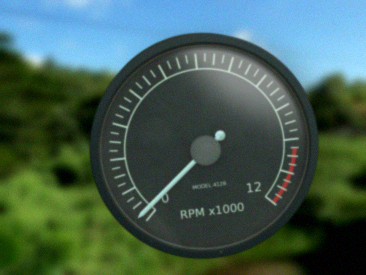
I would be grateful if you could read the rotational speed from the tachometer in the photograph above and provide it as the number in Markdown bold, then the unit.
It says **250** rpm
